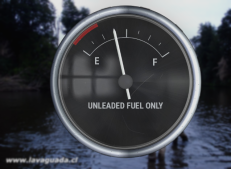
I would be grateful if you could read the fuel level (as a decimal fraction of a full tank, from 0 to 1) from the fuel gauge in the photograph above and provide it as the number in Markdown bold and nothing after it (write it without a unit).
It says **0.375**
